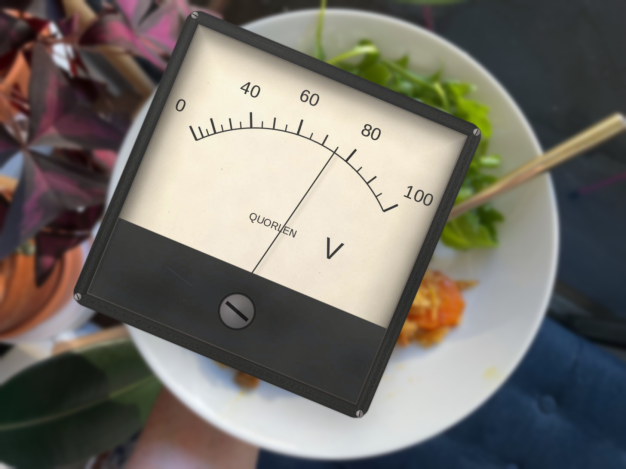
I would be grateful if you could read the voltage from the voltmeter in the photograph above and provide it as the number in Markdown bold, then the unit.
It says **75** V
